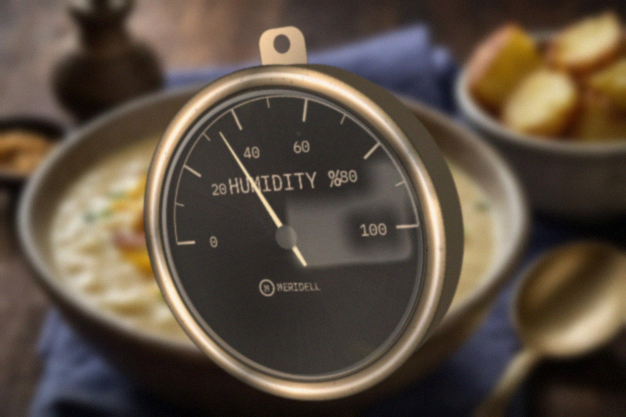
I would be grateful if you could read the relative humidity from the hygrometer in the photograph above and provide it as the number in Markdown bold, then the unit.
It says **35** %
